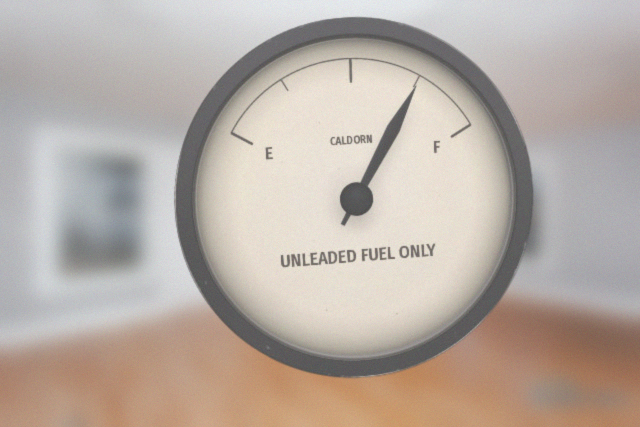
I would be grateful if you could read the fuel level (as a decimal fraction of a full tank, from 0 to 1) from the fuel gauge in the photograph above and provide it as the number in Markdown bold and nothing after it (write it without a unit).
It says **0.75**
